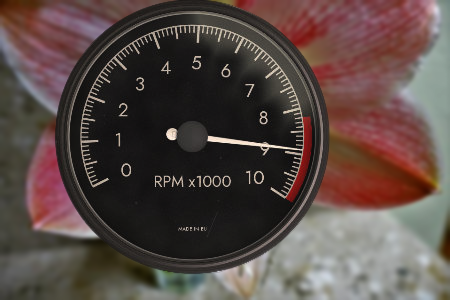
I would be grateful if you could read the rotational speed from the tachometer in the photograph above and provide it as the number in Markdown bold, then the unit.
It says **8900** rpm
